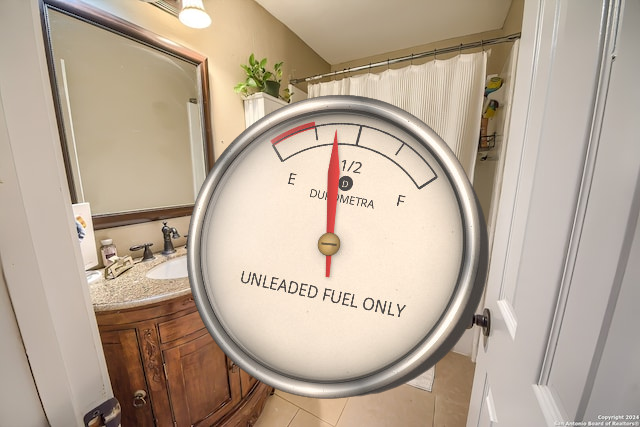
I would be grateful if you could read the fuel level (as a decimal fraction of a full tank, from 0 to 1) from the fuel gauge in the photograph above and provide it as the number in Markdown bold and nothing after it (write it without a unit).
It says **0.375**
